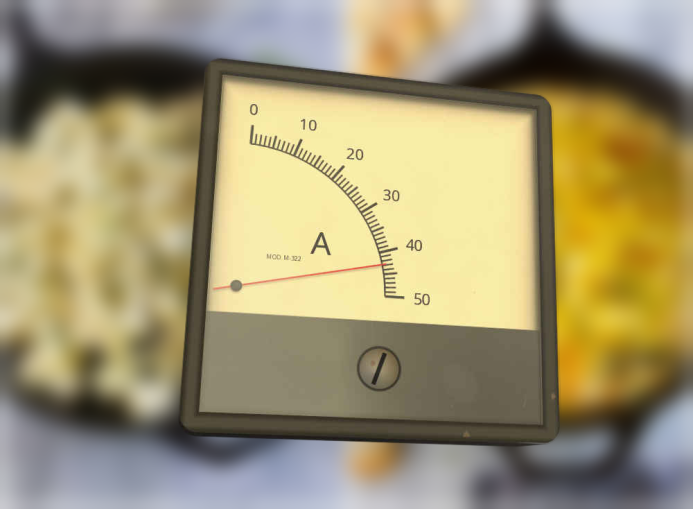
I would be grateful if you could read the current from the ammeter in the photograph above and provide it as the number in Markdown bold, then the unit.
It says **43** A
